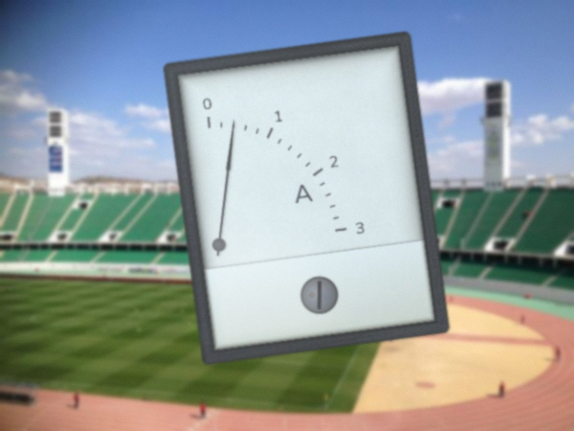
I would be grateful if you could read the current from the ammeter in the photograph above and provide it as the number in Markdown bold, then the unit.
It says **0.4** A
